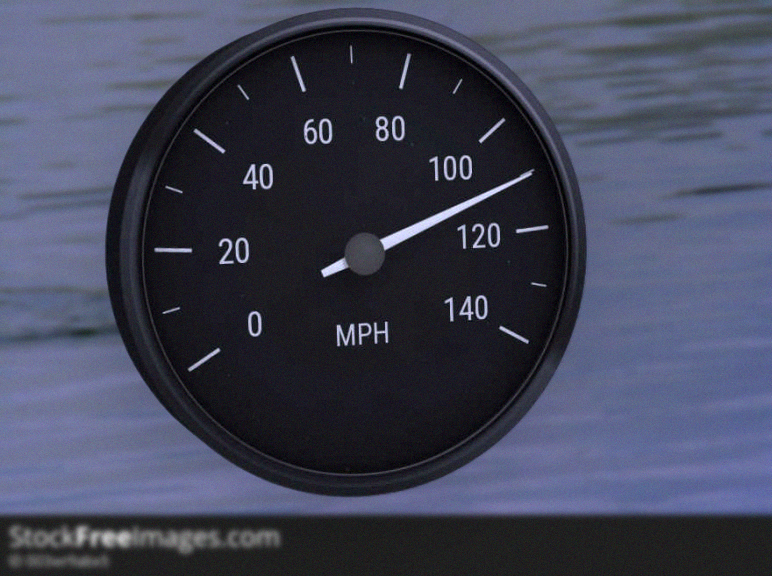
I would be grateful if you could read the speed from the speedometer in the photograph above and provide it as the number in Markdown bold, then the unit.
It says **110** mph
